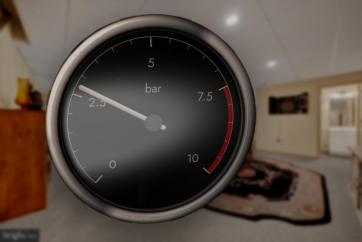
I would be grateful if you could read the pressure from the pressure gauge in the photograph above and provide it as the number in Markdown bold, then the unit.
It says **2.75** bar
